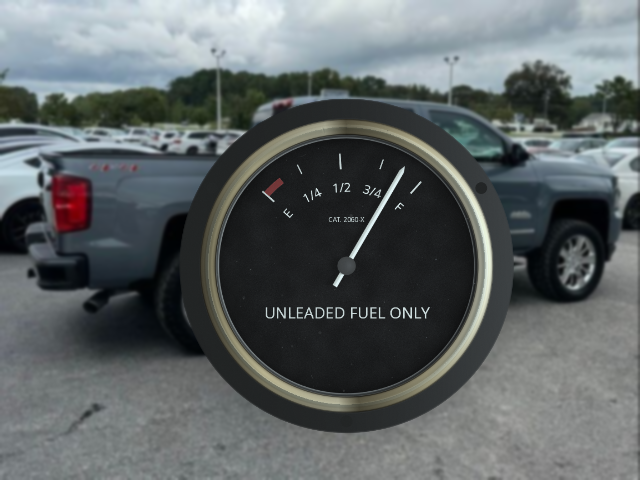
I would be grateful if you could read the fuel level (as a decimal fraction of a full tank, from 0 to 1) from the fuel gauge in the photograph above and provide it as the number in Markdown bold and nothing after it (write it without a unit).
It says **0.875**
